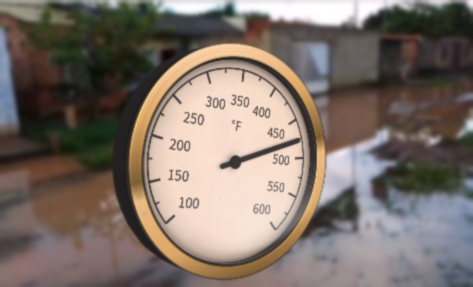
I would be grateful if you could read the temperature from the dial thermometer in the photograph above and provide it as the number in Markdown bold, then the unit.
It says **475** °F
